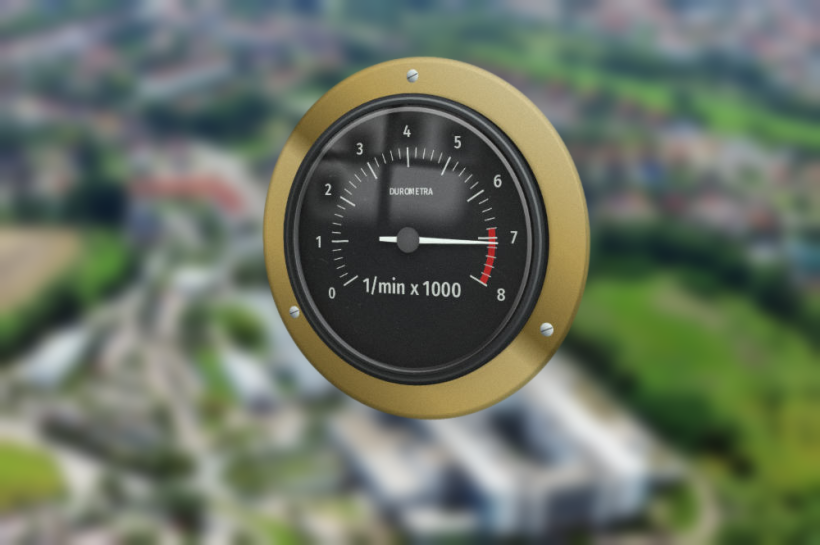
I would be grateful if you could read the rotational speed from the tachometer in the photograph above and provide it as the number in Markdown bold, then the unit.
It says **7100** rpm
